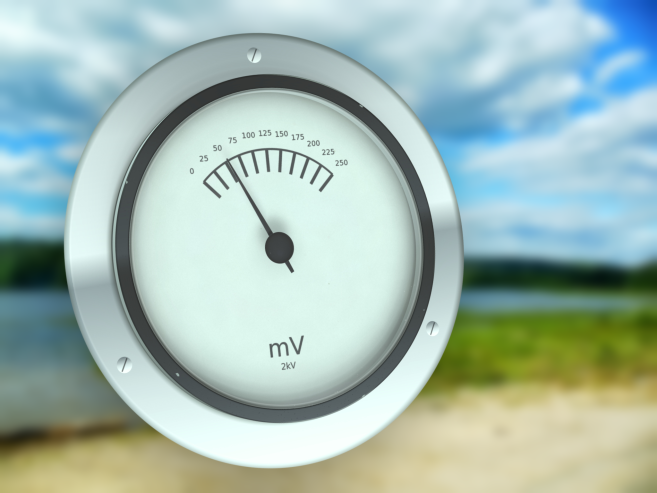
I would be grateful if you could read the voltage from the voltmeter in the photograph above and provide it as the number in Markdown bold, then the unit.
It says **50** mV
